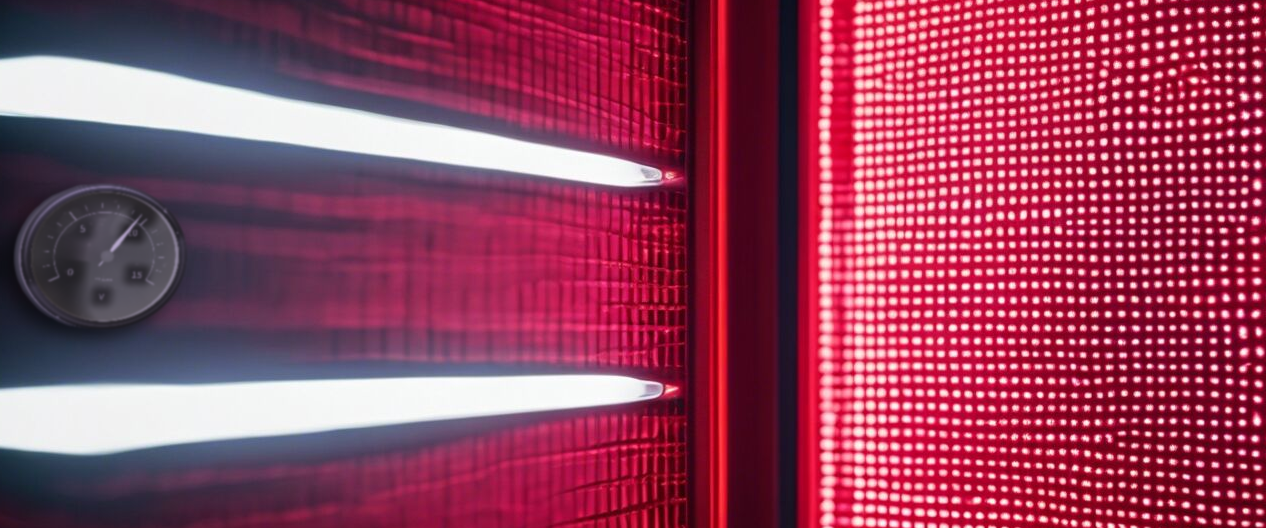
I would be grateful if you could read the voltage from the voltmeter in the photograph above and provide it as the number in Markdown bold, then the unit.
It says **9.5** V
